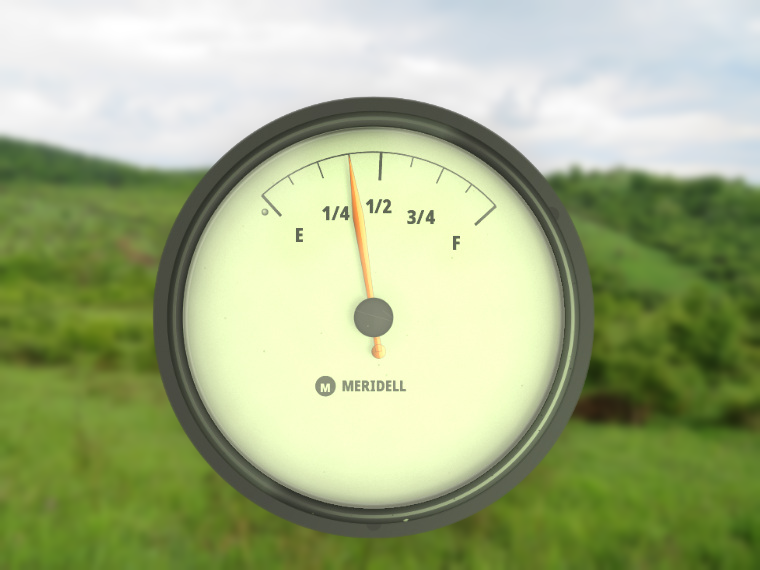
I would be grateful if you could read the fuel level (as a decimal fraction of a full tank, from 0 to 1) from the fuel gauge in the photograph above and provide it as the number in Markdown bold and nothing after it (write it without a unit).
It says **0.375**
